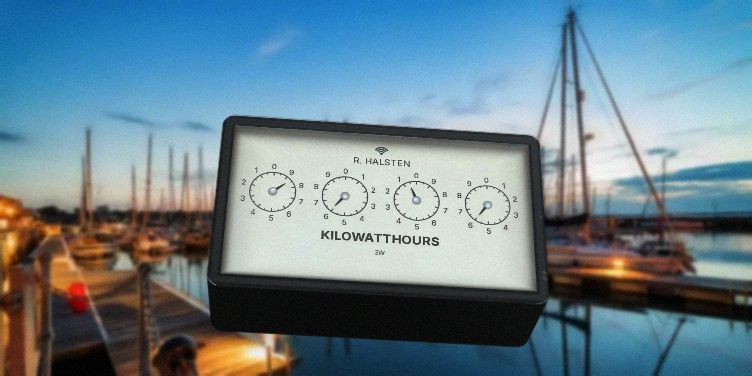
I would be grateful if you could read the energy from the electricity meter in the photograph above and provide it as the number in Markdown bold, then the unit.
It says **8606** kWh
